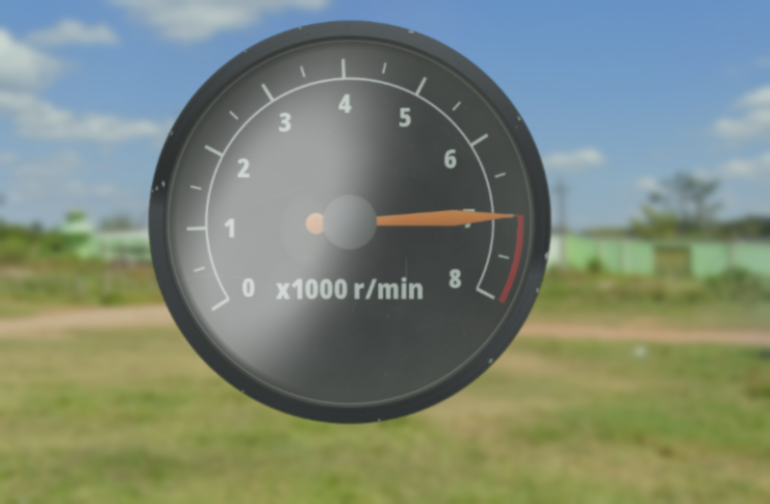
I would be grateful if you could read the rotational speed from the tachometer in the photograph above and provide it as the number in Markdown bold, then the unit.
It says **7000** rpm
